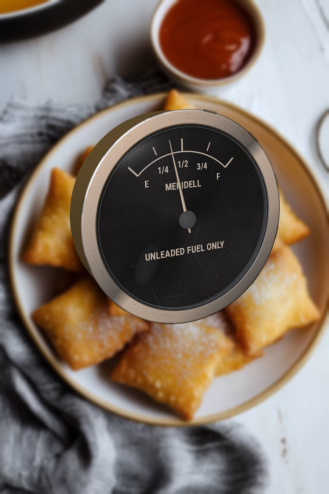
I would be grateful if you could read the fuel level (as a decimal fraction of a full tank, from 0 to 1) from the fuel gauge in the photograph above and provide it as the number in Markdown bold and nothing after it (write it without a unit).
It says **0.375**
